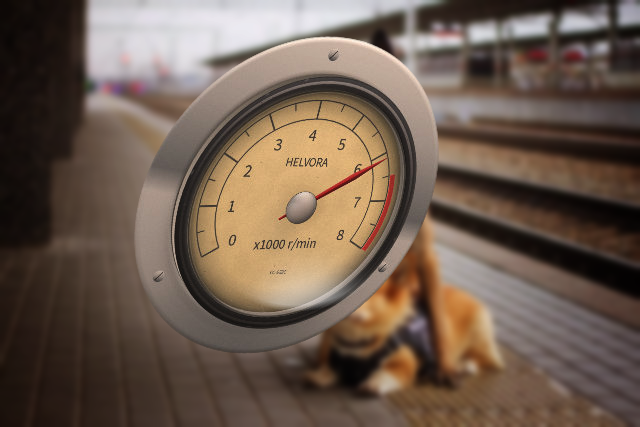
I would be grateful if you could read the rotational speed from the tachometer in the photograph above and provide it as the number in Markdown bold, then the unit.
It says **6000** rpm
